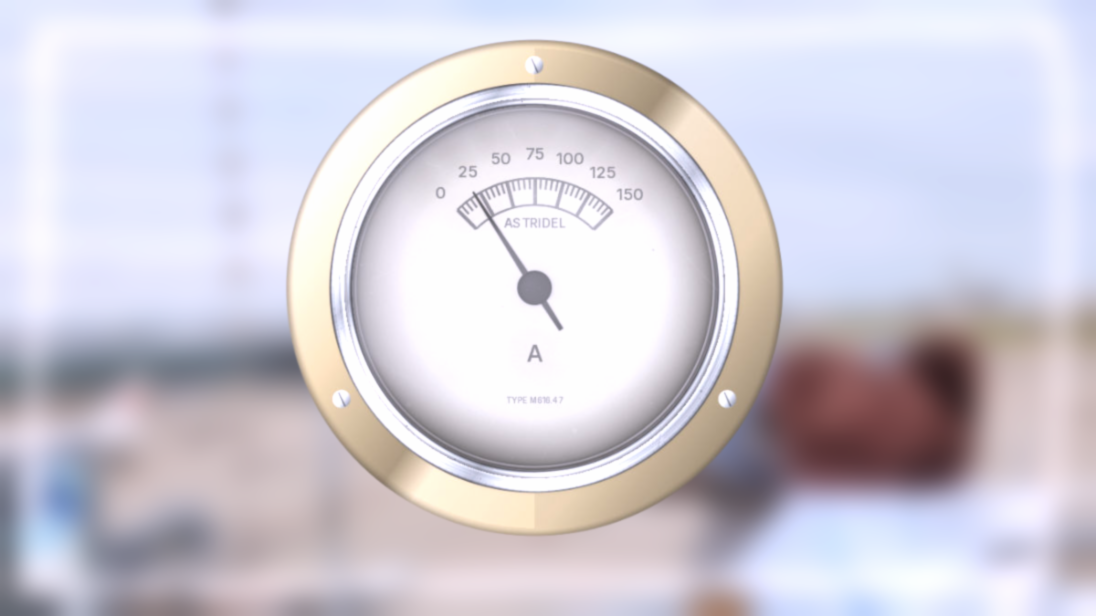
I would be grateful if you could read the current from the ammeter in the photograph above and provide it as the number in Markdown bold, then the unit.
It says **20** A
